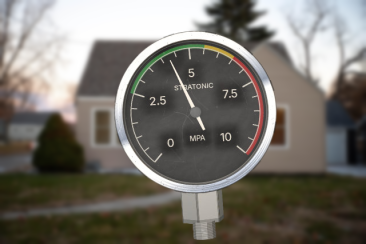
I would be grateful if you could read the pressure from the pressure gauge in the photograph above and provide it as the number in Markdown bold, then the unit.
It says **4.25** MPa
